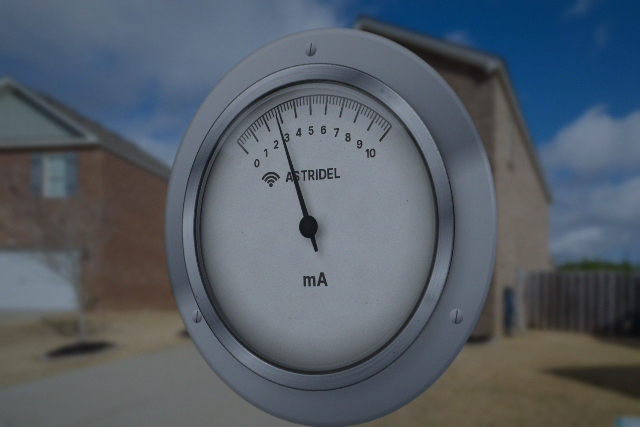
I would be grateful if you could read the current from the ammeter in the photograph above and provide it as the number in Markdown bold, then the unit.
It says **3** mA
